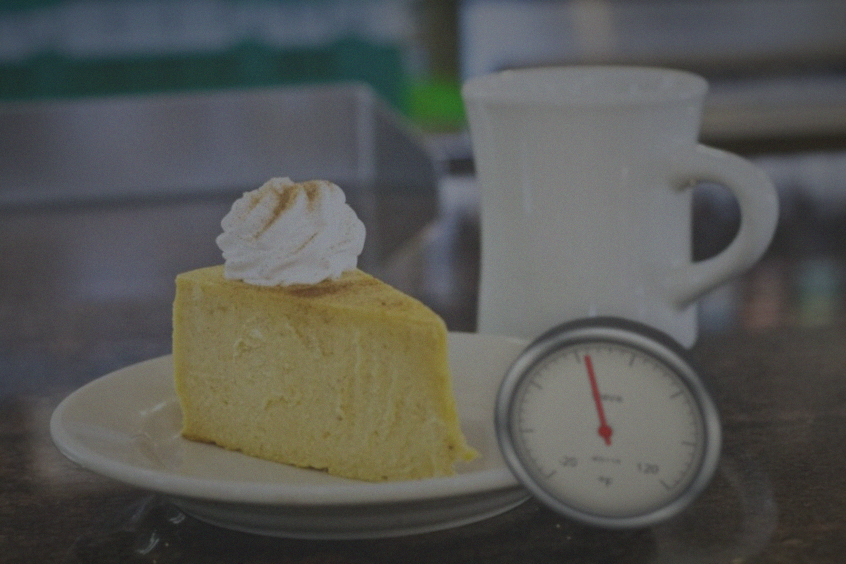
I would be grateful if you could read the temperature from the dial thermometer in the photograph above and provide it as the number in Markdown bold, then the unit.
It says **44** °F
